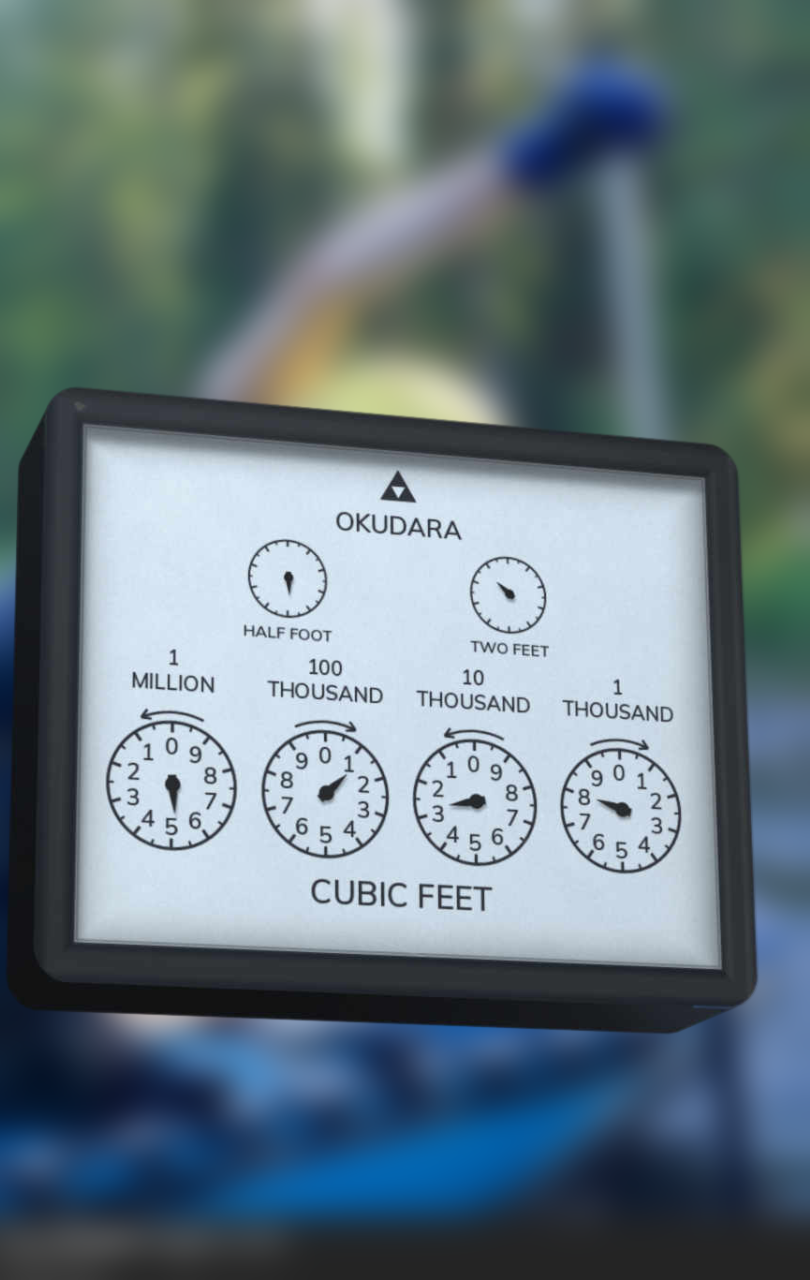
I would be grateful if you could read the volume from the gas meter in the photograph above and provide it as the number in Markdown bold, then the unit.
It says **512800** ft³
